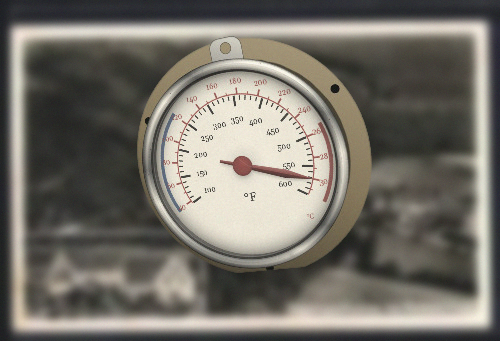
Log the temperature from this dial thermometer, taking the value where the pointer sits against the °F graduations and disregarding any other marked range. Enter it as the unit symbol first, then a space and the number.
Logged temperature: °F 570
